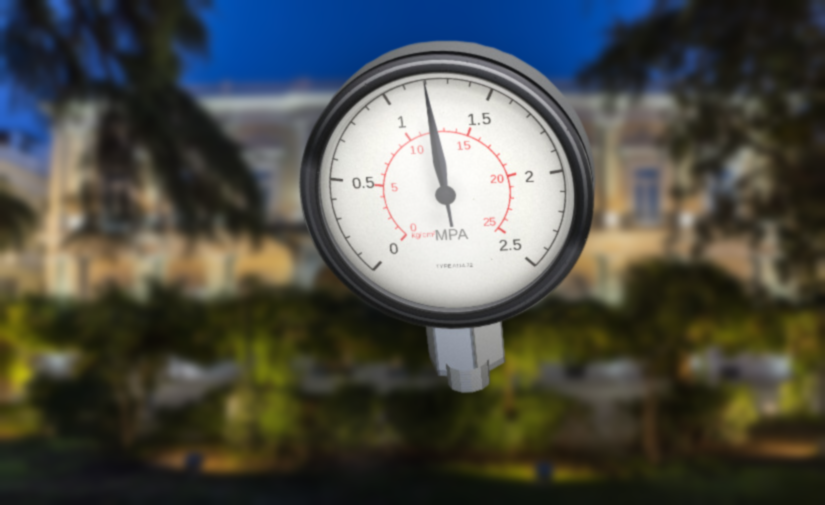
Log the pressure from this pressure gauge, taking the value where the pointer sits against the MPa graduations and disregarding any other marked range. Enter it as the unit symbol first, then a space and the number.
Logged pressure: MPa 1.2
